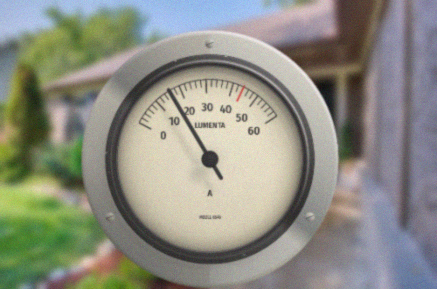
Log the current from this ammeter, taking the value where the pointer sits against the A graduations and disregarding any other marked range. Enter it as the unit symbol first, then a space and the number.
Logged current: A 16
